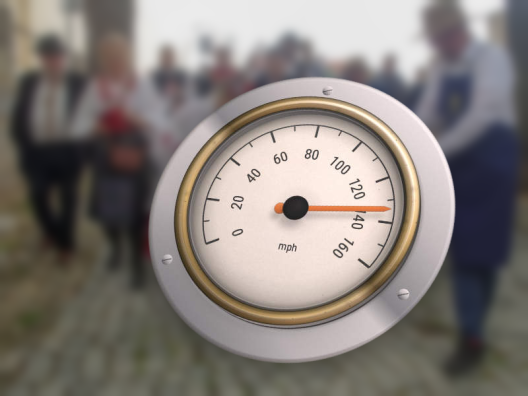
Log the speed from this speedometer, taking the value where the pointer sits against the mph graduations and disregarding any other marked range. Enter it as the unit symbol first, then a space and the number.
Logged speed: mph 135
